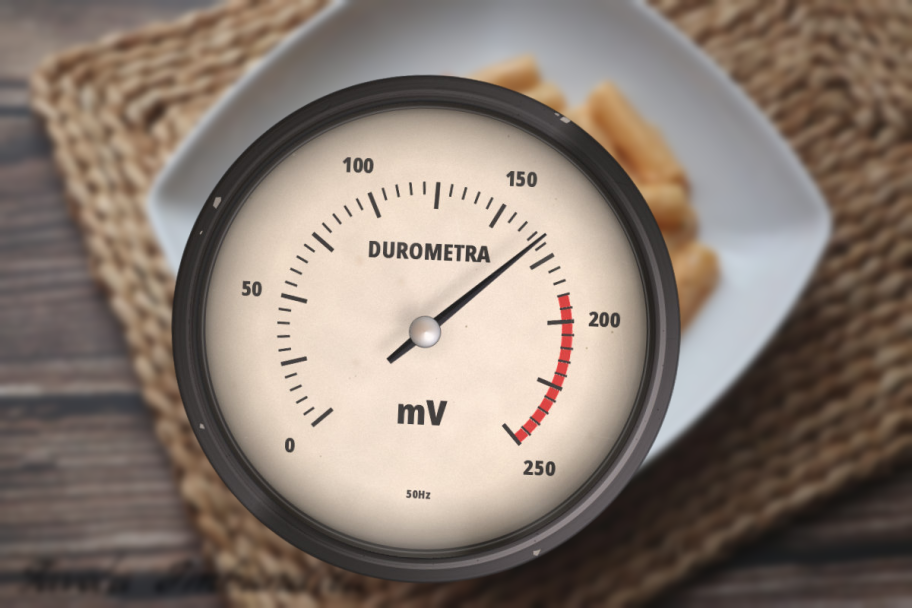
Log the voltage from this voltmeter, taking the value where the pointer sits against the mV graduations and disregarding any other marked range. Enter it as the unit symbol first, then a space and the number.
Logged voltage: mV 167.5
